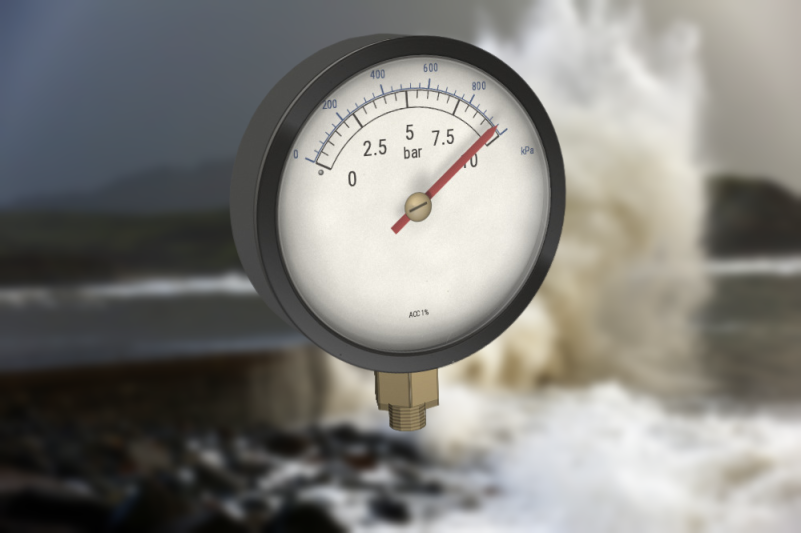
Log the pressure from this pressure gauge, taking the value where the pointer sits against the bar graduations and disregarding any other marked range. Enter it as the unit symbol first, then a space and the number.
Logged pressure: bar 9.5
